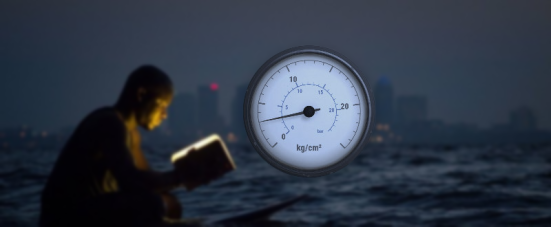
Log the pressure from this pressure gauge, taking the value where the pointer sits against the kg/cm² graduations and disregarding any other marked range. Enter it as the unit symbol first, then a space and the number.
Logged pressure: kg/cm² 3
